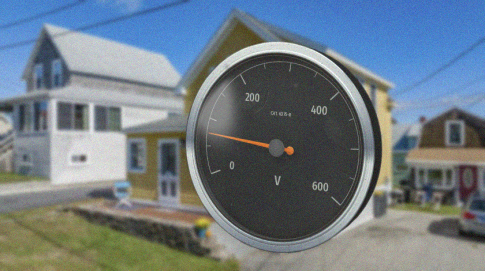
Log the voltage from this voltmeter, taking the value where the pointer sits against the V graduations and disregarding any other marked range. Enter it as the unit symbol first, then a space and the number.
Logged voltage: V 75
